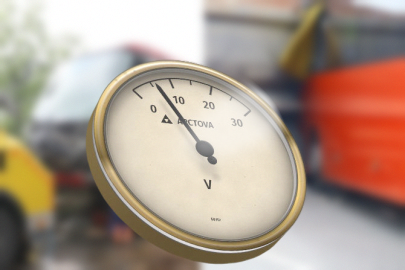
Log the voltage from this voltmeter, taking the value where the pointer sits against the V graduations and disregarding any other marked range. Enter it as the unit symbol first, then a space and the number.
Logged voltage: V 5
